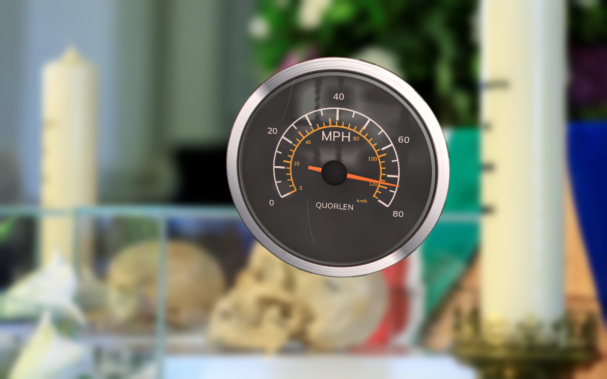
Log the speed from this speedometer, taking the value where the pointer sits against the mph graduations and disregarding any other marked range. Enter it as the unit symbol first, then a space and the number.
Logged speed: mph 72.5
